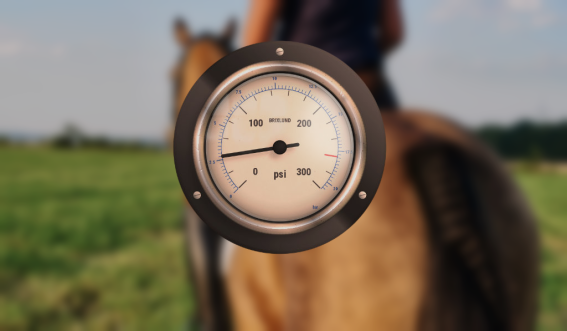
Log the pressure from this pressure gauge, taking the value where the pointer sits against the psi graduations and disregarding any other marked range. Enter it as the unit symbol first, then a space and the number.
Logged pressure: psi 40
